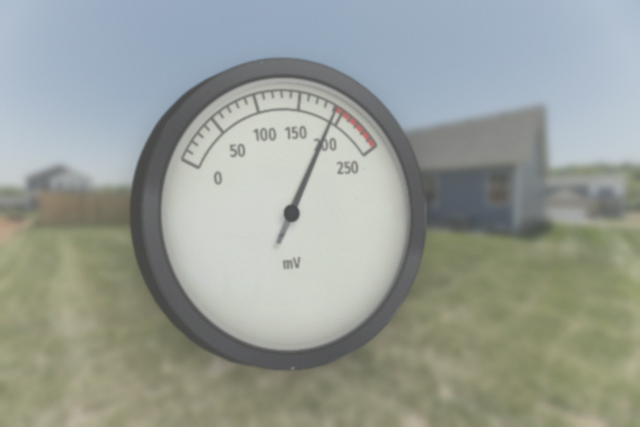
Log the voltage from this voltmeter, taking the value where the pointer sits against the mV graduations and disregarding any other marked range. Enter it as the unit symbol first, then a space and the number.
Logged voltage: mV 190
